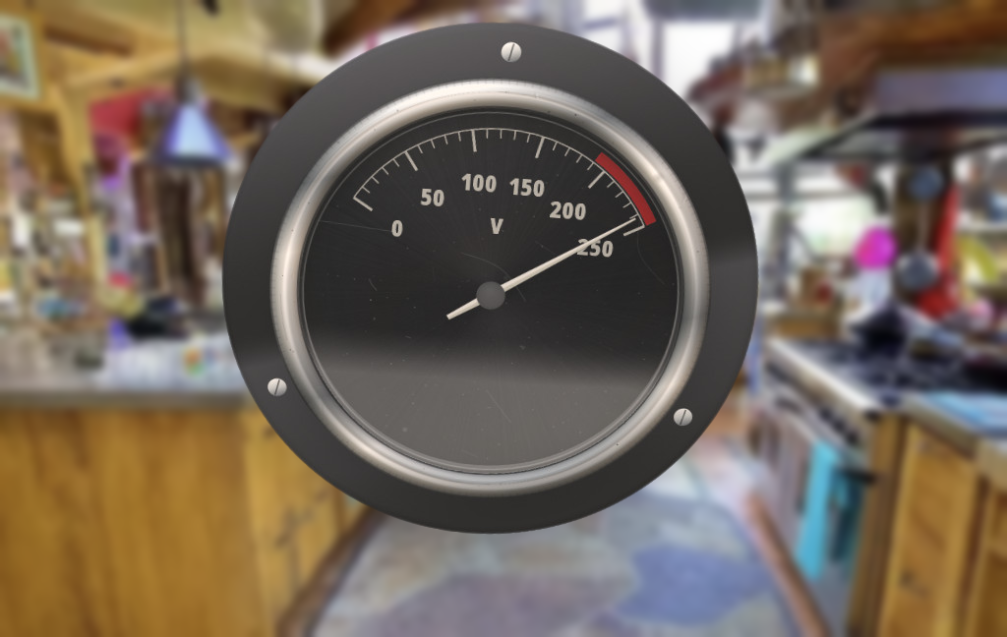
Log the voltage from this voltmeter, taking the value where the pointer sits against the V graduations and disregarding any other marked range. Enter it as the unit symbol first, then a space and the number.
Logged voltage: V 240
